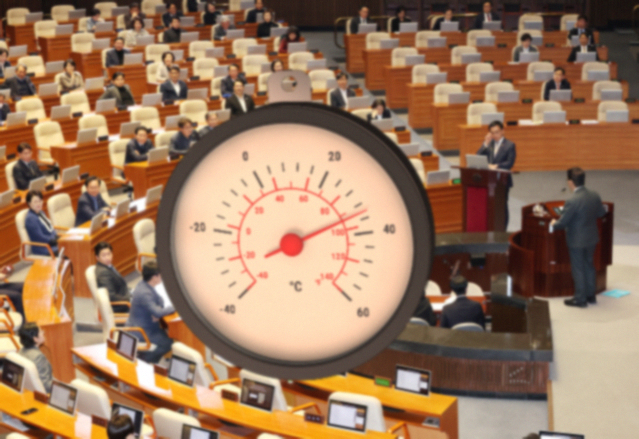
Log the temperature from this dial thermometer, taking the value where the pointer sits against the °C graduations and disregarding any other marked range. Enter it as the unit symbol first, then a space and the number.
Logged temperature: °C 34
